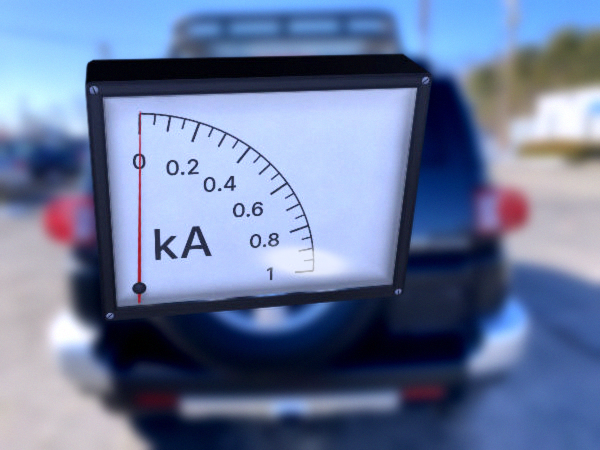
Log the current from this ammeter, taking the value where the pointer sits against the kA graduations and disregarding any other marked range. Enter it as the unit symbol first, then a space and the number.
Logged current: kA 0
